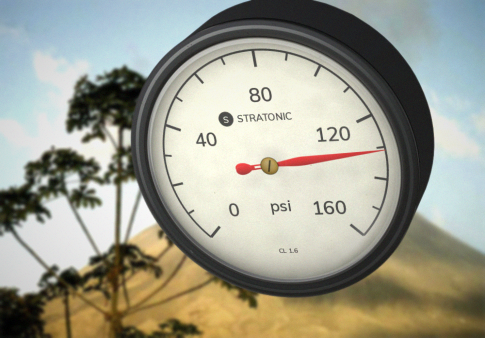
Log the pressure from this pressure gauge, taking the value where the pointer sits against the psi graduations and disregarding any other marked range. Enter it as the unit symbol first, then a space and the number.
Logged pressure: psi 130
